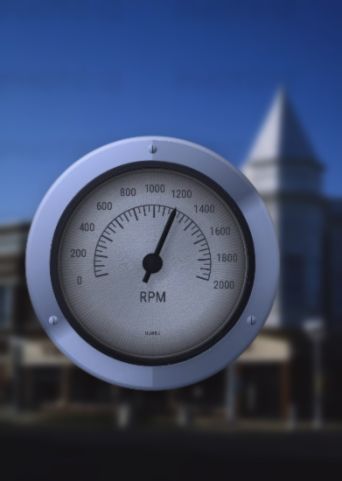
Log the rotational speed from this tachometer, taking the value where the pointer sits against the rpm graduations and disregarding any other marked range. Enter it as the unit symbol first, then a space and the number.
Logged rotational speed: rpm 1200
